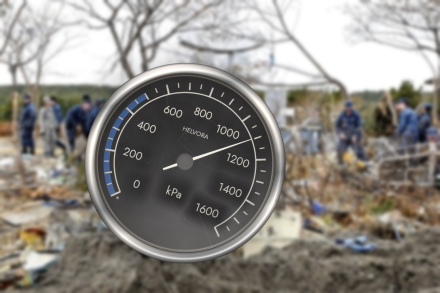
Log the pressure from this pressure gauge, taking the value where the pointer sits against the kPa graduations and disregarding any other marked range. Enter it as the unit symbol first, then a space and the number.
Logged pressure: kPa 1100
